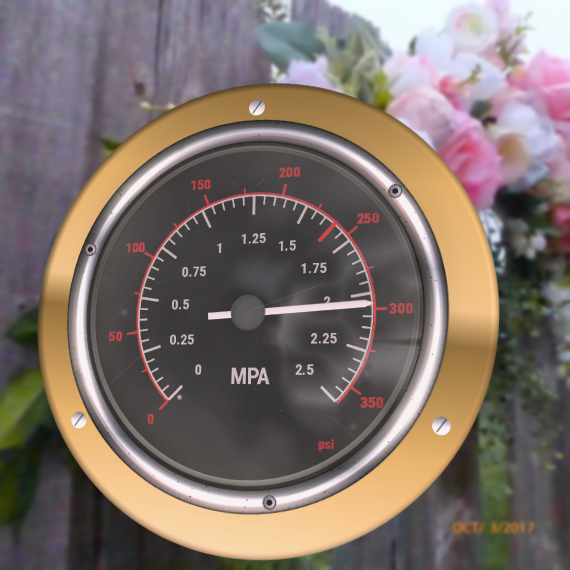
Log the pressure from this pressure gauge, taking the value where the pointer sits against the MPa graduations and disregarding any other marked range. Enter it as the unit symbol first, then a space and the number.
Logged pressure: MPa 2.05
